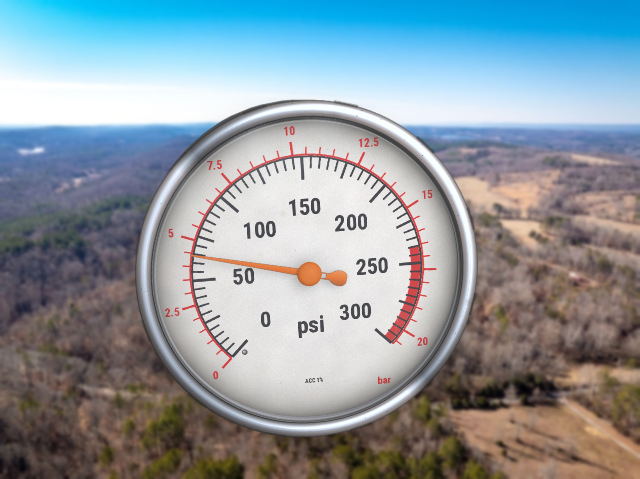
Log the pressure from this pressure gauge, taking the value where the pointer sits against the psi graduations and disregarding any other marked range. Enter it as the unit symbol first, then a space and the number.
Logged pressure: psi 65
